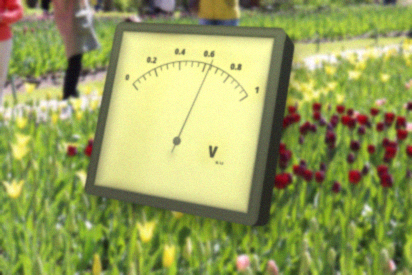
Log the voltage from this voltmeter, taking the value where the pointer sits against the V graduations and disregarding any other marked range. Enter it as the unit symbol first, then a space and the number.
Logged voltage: V 0.65
